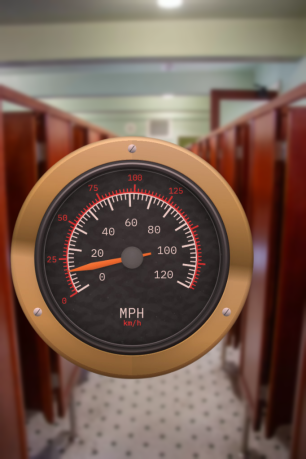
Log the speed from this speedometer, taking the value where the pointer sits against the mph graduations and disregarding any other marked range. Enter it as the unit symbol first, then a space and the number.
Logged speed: mph 10
